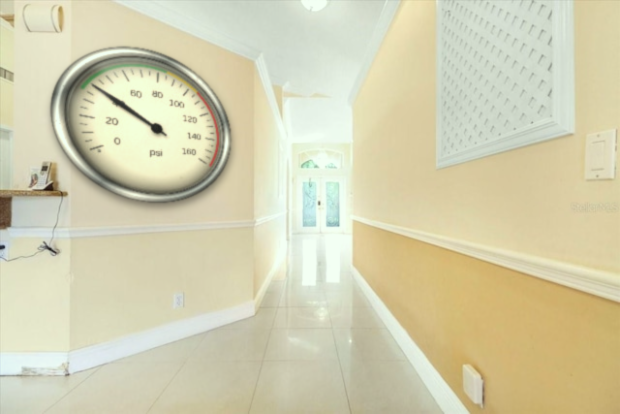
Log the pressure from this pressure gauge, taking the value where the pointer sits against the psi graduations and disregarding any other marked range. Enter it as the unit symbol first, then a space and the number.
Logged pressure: psi 40
